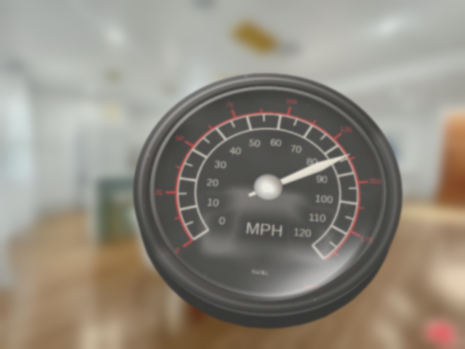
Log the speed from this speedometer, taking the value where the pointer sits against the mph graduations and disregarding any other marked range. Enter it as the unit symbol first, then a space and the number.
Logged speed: mph 85
